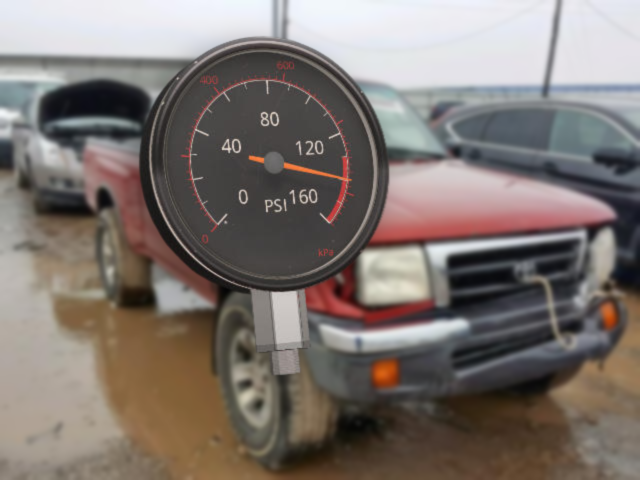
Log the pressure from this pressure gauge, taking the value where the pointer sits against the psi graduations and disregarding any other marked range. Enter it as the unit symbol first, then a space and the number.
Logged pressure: psi 140
